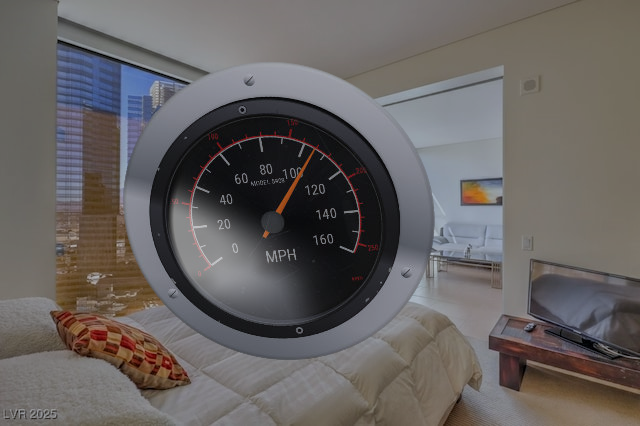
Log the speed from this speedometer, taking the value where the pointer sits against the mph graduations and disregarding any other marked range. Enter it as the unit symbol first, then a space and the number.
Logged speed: mph 105
